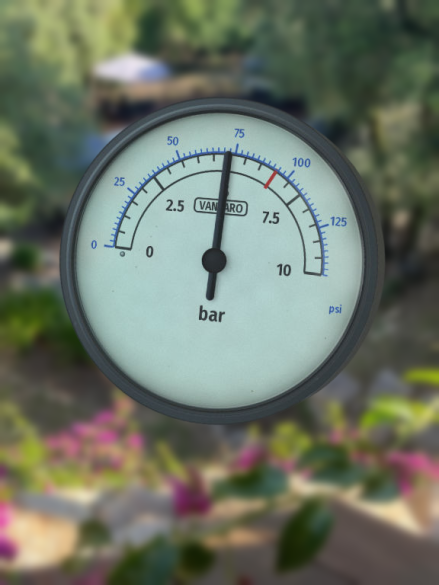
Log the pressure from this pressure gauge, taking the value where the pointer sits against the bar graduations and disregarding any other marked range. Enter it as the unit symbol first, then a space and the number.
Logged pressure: bar 5
